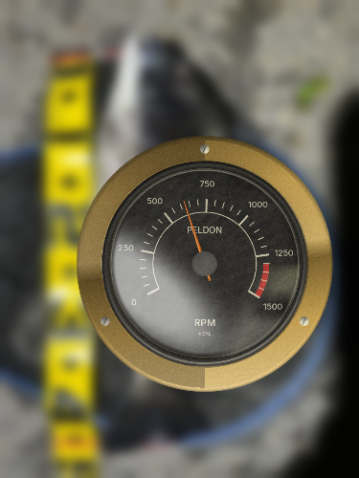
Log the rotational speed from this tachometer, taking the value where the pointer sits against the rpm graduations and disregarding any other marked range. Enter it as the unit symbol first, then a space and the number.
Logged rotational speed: rpm 625
